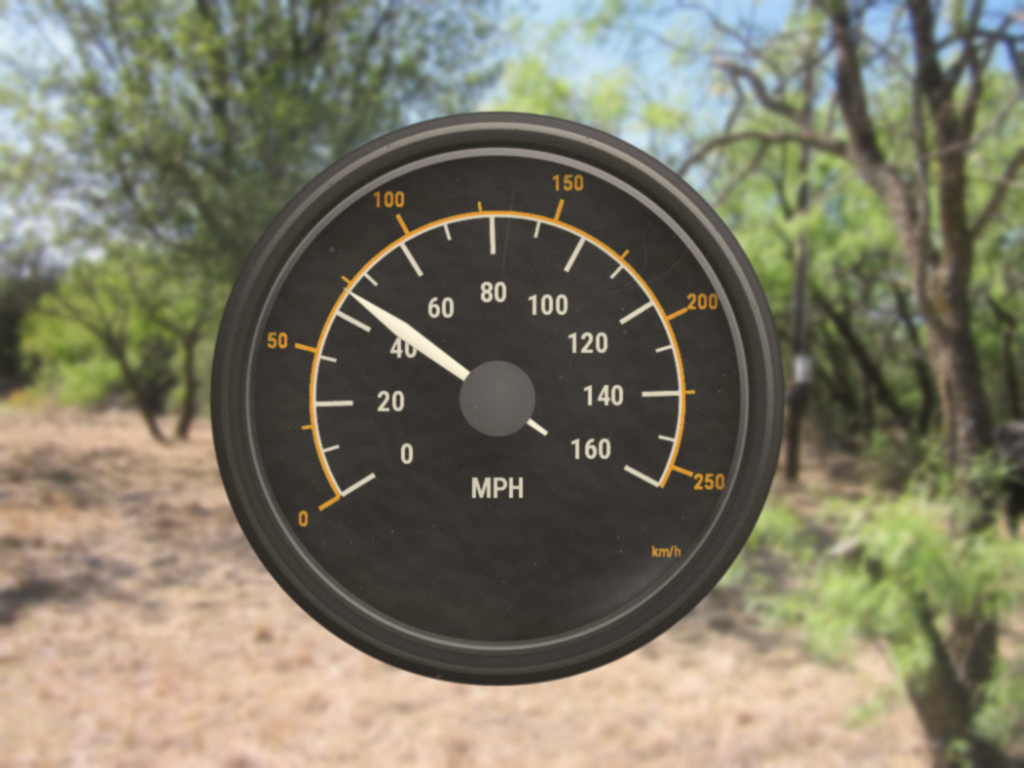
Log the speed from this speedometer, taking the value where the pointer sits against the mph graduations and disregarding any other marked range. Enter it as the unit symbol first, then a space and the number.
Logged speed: mph 45
